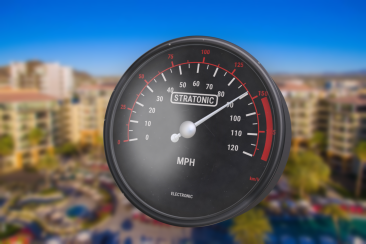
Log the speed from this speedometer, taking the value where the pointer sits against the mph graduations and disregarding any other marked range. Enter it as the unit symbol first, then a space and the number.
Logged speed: mph 90
